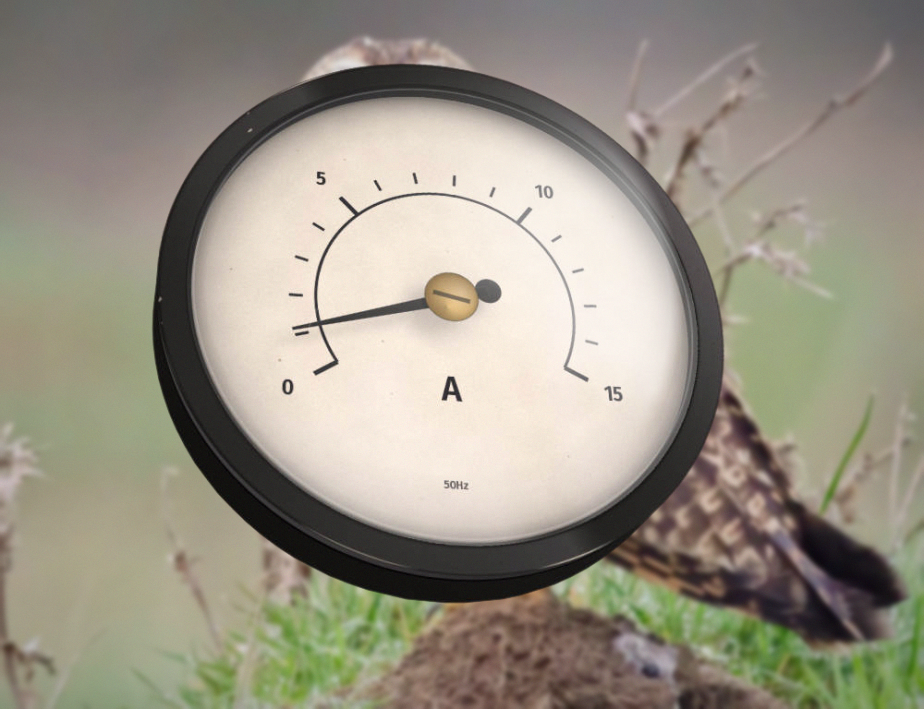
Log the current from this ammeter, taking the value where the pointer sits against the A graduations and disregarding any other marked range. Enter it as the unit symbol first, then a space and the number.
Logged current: A 1
